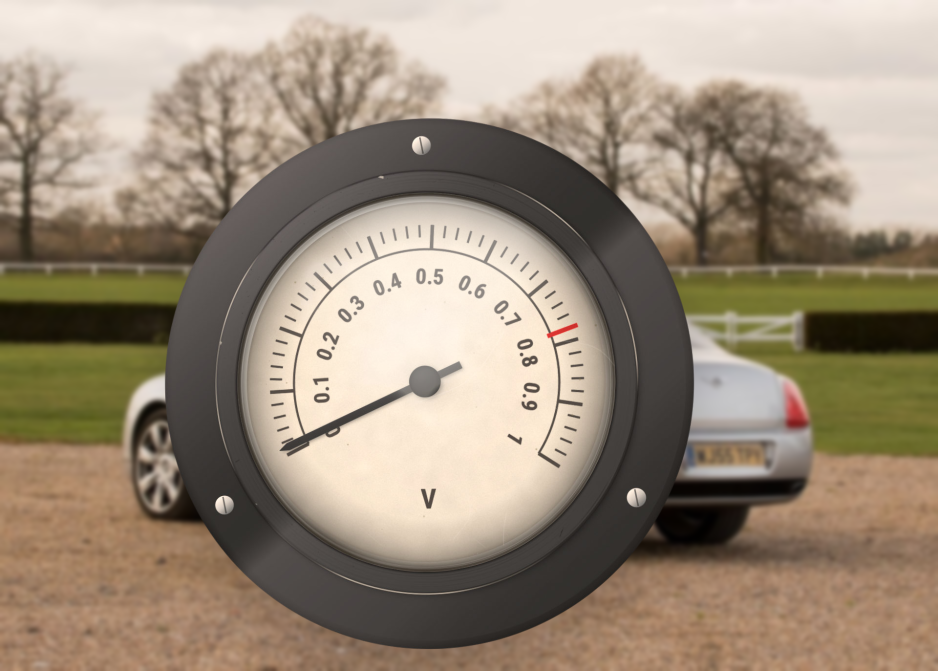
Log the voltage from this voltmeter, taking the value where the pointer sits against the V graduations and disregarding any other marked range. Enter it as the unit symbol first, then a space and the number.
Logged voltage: V 0.01
